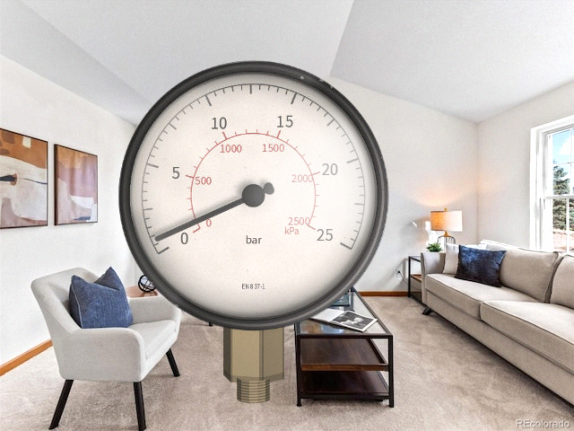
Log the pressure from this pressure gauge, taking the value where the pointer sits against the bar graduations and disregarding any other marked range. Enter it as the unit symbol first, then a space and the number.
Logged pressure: bar 0.75
